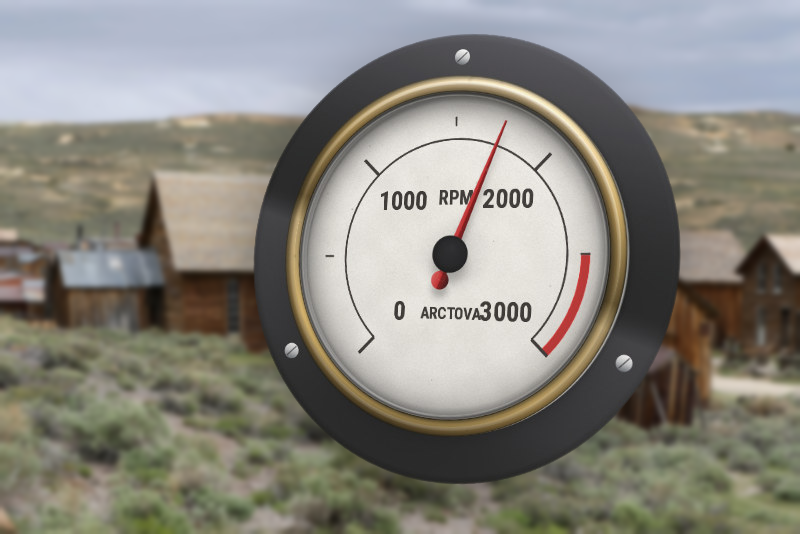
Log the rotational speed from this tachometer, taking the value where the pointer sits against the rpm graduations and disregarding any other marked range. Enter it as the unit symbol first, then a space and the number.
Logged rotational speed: rpm 1750
